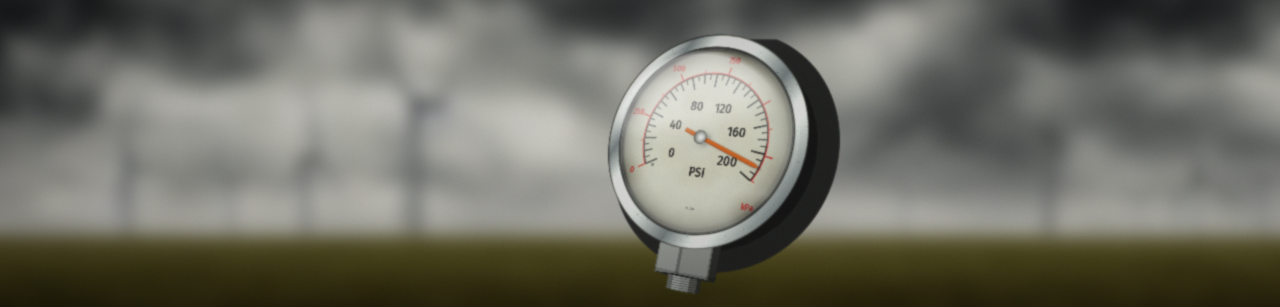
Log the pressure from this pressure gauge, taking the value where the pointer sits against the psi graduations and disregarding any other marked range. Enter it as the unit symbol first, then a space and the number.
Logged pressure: psi 190
